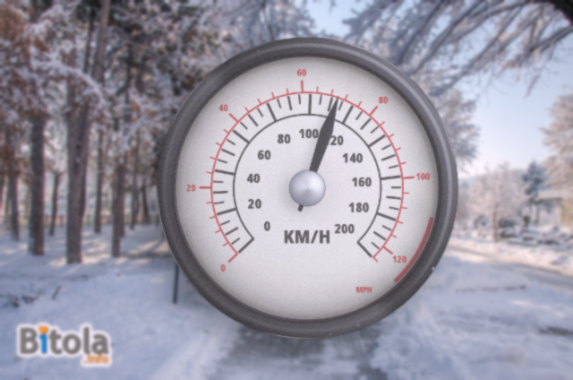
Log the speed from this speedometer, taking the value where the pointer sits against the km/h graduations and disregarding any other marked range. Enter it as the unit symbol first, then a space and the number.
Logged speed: km/h 112.5
